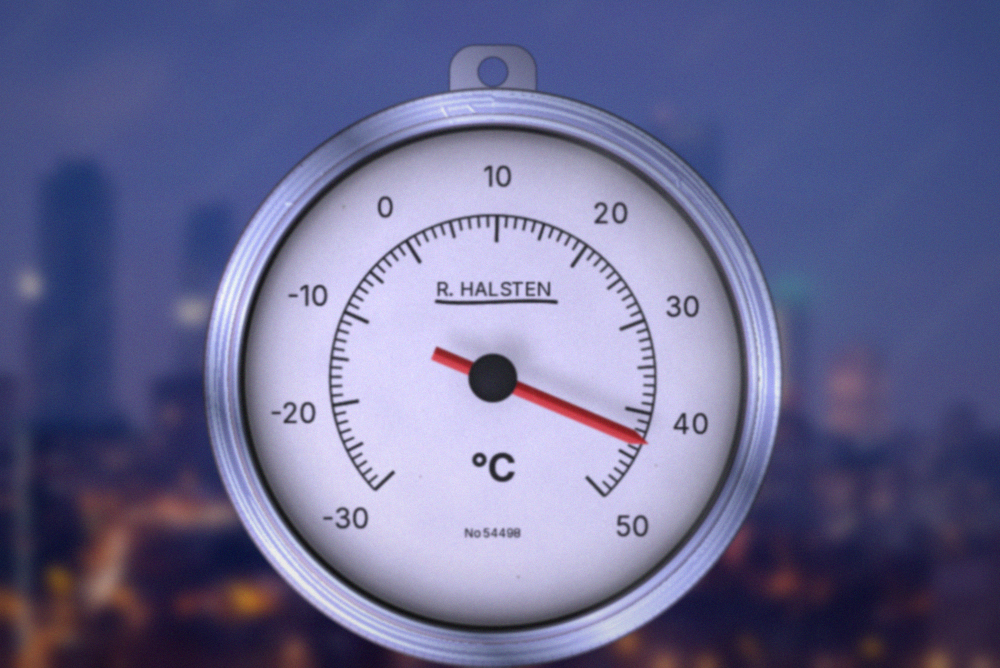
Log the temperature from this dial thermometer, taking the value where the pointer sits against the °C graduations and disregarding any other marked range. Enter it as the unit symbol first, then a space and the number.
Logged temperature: °C 43
